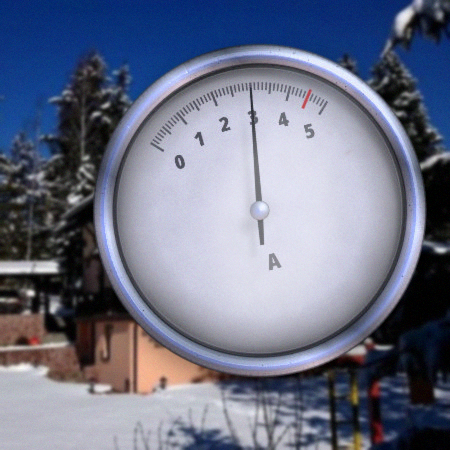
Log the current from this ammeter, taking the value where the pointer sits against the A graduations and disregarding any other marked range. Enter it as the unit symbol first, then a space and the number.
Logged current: A 3
